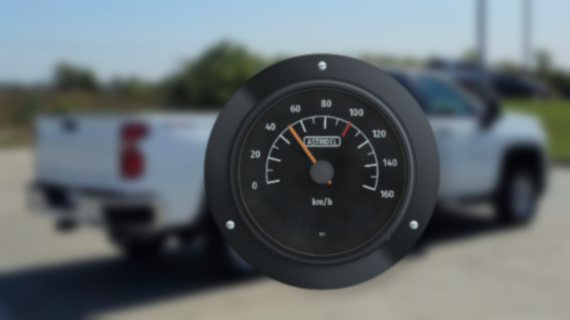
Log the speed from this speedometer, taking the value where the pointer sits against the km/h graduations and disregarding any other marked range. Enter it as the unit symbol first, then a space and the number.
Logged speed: km/h 50
